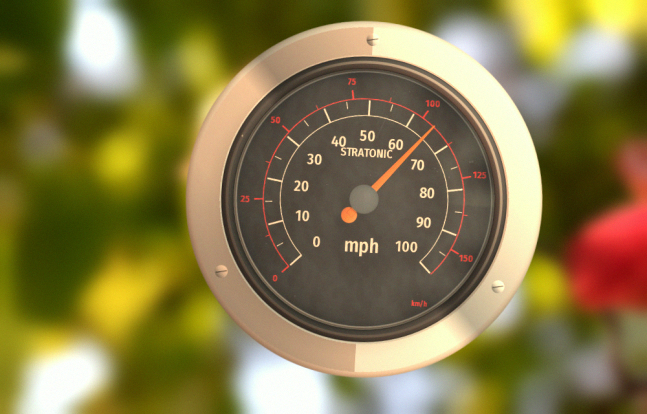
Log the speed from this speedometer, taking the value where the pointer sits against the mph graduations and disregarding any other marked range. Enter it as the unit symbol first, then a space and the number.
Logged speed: mph 65
